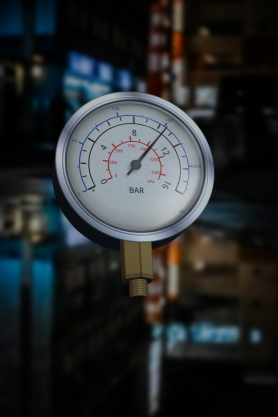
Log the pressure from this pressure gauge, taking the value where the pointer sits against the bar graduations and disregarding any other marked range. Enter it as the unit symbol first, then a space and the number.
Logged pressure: bar 10.5
